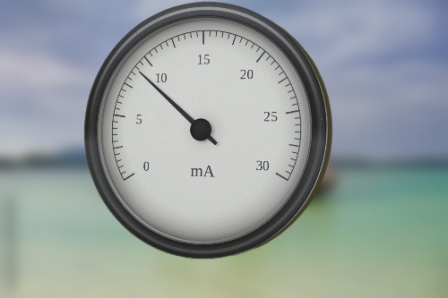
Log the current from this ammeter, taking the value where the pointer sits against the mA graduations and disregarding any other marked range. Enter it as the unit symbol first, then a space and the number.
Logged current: mA 9
